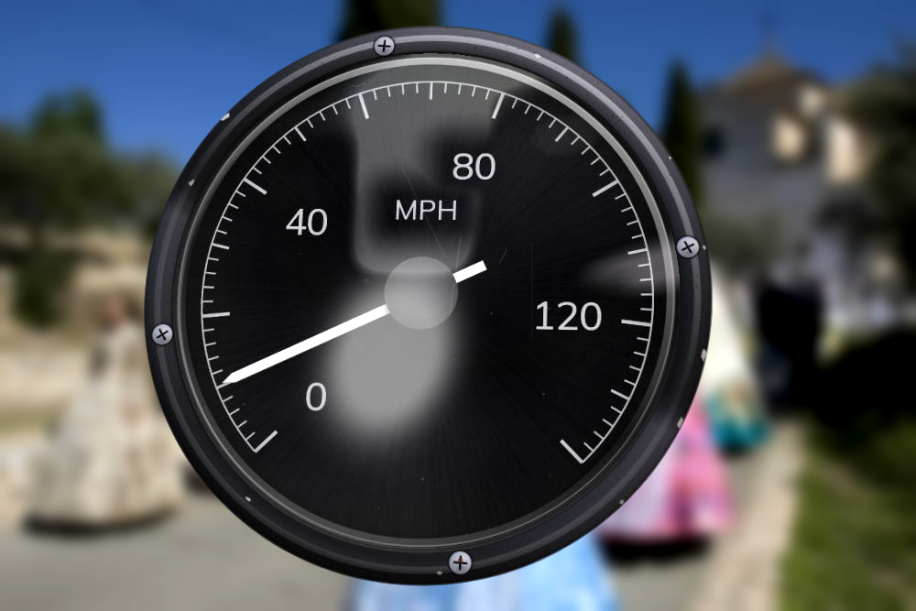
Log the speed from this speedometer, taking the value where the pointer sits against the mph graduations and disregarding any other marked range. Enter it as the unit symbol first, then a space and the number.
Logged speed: mph 10
